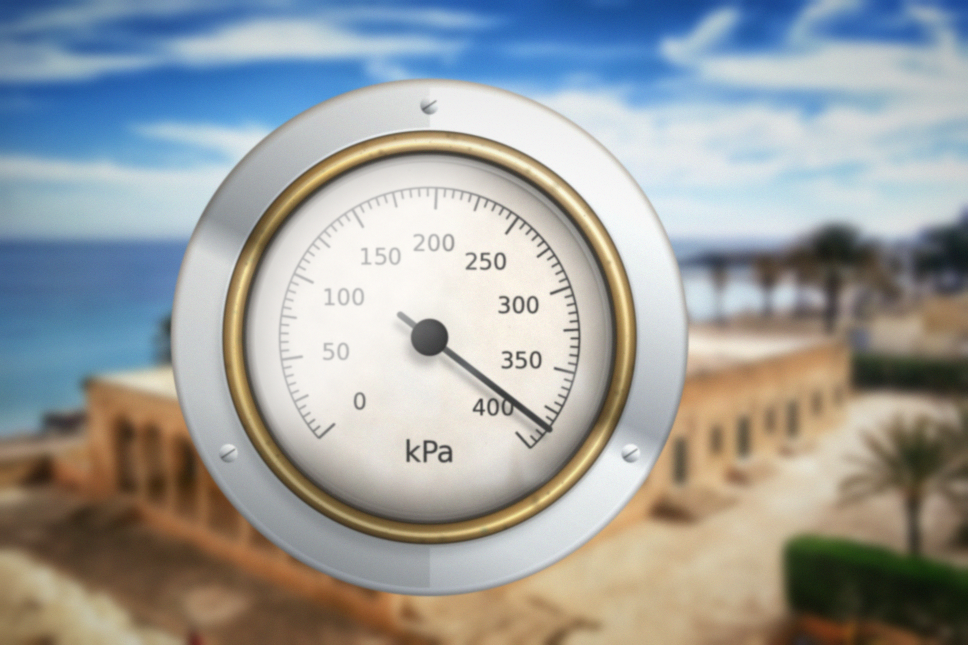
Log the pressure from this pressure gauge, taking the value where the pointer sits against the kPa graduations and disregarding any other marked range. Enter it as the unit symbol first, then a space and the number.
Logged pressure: kPa 385
